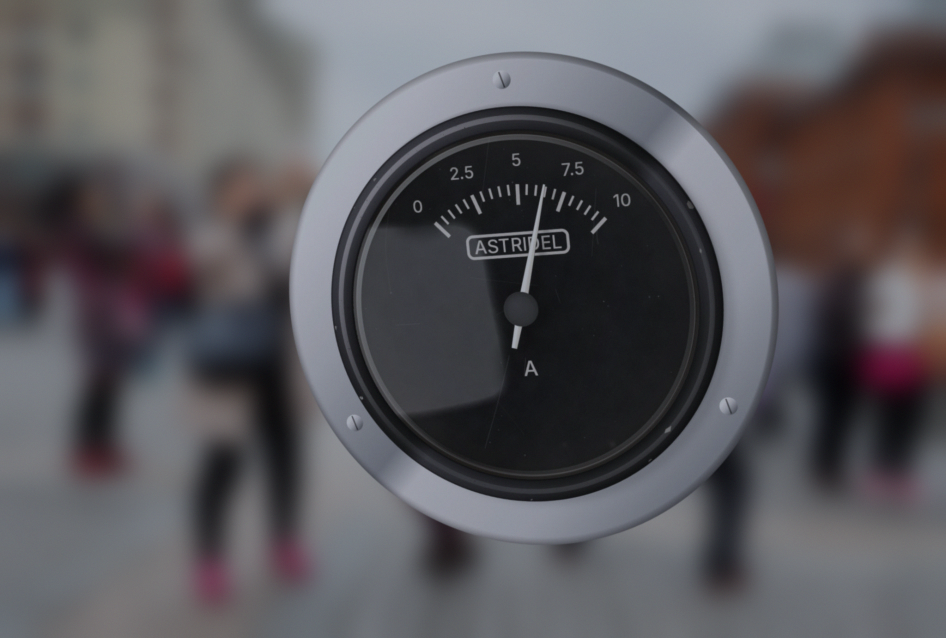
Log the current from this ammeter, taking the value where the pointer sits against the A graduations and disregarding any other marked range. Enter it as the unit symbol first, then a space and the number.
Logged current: A 6.5
